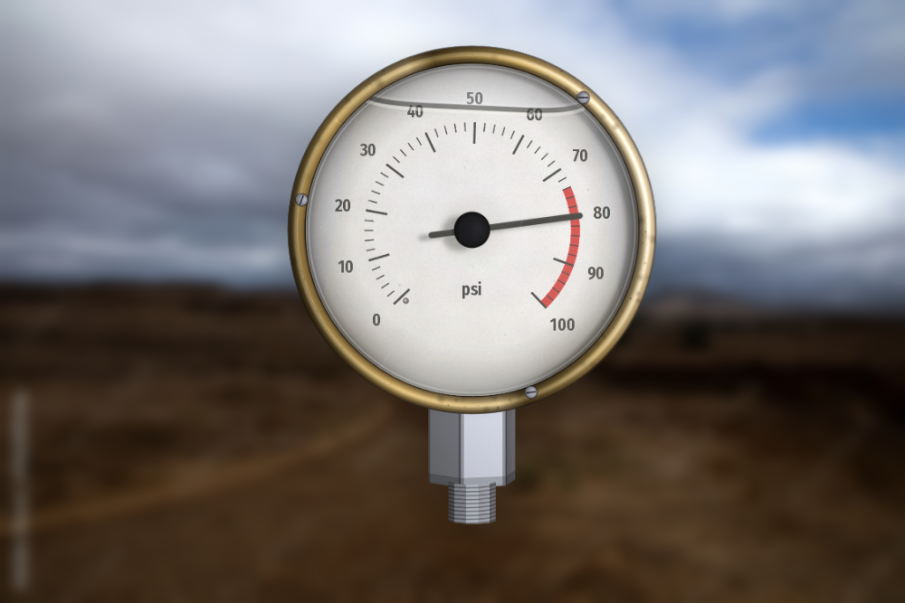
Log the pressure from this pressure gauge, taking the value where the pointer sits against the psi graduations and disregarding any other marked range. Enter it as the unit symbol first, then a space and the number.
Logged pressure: psi 80
